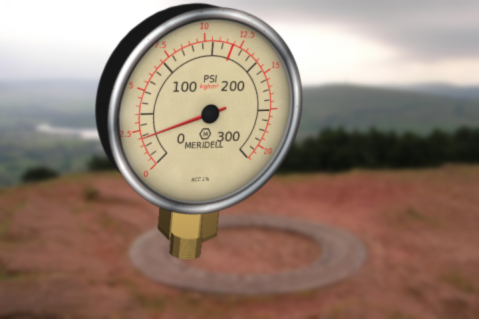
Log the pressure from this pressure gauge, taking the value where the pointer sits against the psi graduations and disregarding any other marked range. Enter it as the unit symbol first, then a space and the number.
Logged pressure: psi 30
